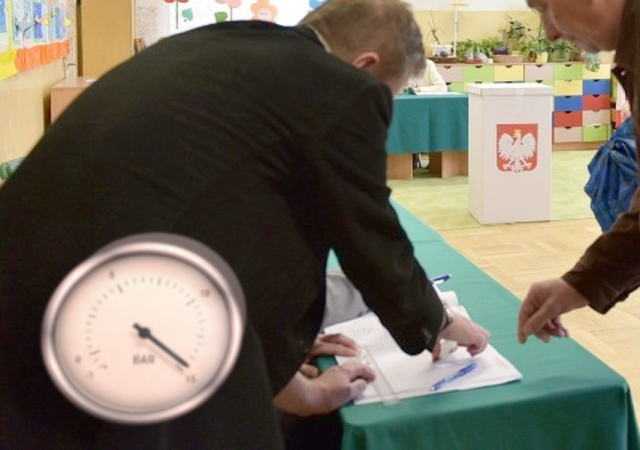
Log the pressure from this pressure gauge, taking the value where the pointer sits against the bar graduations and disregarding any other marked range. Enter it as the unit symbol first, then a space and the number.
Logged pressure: bar 14.5
